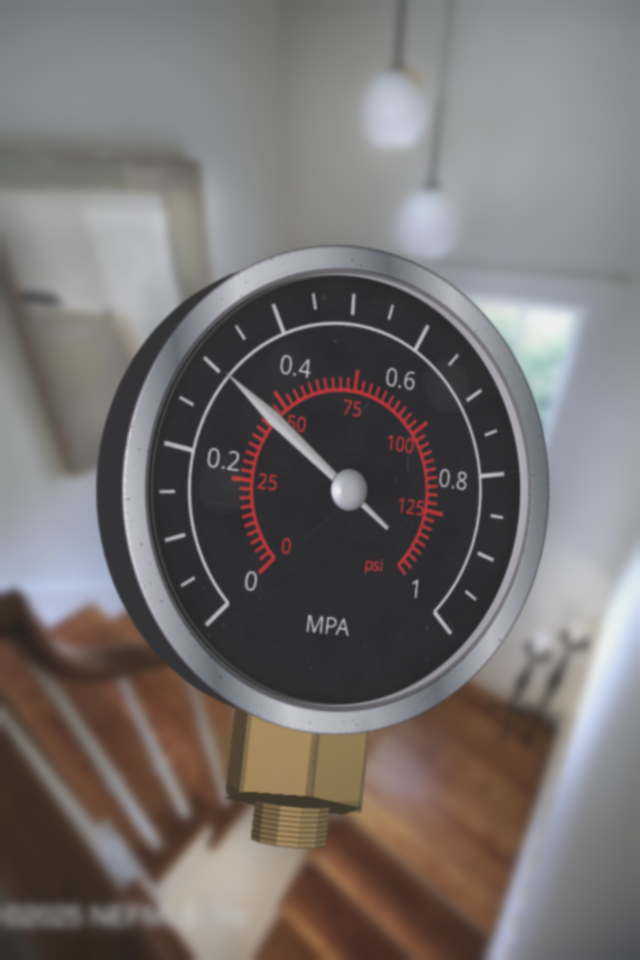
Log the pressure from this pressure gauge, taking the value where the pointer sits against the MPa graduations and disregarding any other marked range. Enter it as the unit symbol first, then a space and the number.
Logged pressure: MPa 0.3
